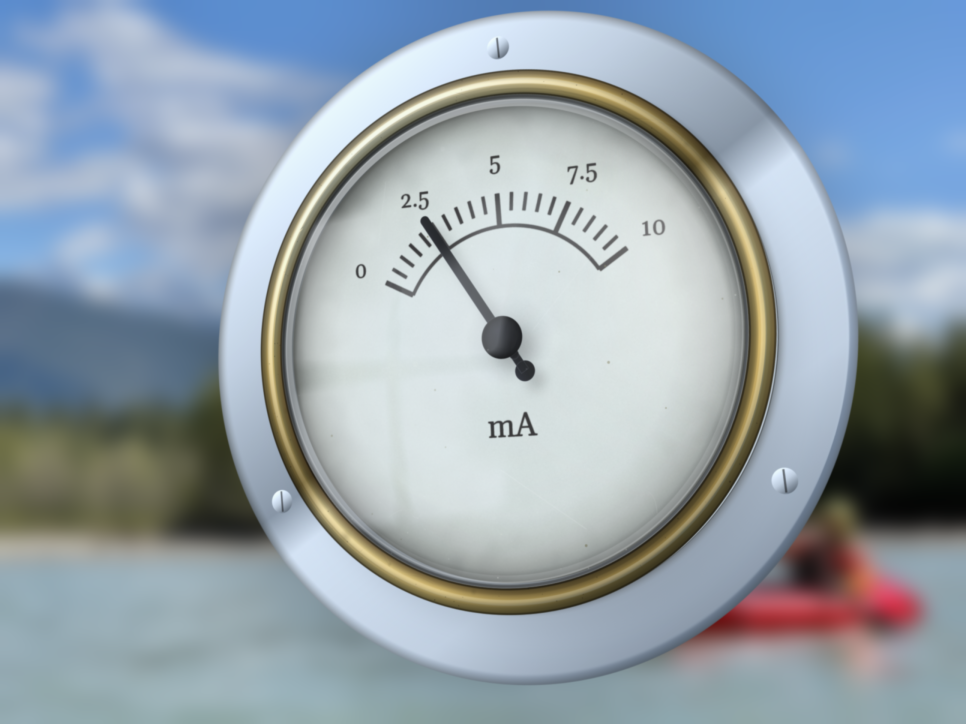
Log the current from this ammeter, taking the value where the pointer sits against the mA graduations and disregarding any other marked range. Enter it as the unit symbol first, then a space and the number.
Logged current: mA 2.5
